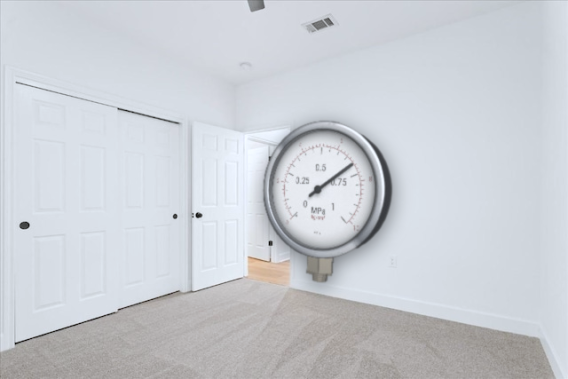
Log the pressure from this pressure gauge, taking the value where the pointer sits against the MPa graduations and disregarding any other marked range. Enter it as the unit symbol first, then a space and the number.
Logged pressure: MPa 0.7
